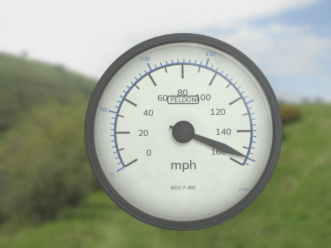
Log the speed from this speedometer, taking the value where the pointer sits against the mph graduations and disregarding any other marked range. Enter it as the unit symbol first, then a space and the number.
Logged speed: mph 155
